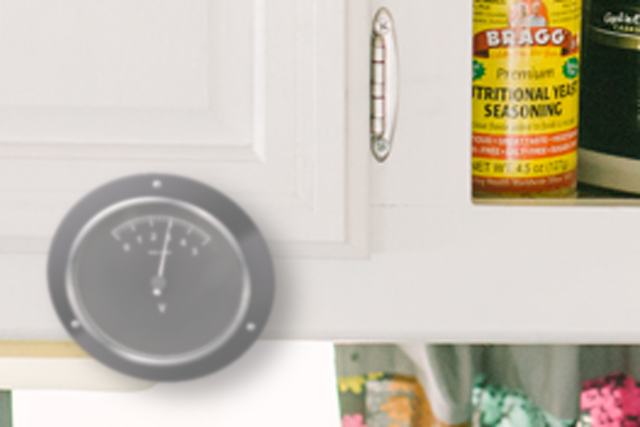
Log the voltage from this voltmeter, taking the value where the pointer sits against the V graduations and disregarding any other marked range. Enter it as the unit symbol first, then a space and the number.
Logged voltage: V 3
